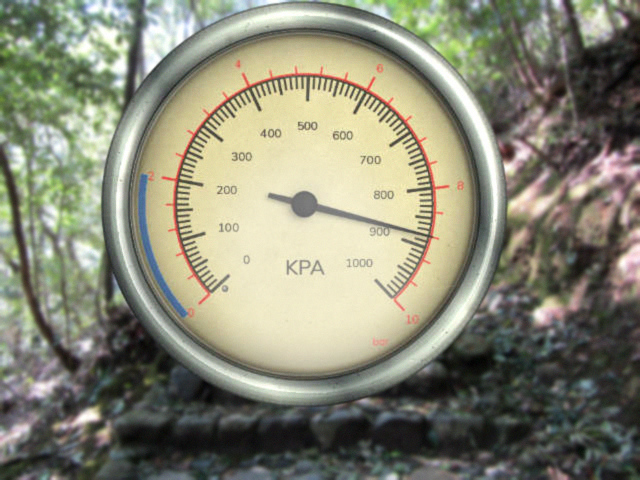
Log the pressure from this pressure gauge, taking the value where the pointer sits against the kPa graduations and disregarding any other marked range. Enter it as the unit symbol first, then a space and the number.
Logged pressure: kPa 880
